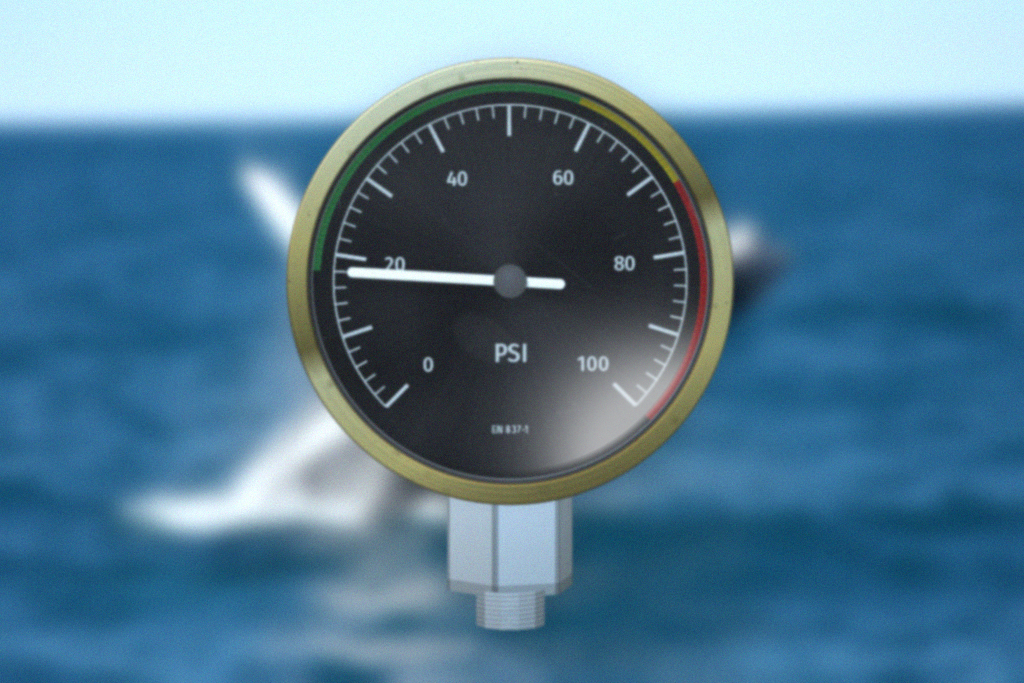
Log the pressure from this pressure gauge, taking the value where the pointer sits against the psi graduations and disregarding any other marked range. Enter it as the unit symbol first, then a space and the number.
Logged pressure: psi 18
